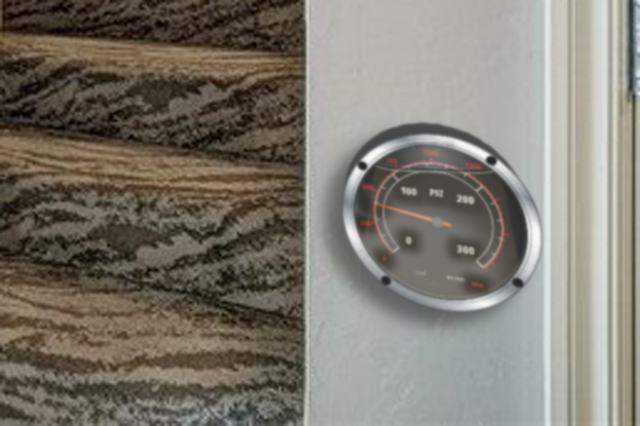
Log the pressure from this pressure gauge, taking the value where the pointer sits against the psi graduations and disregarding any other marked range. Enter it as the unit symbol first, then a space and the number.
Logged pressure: psi 60
